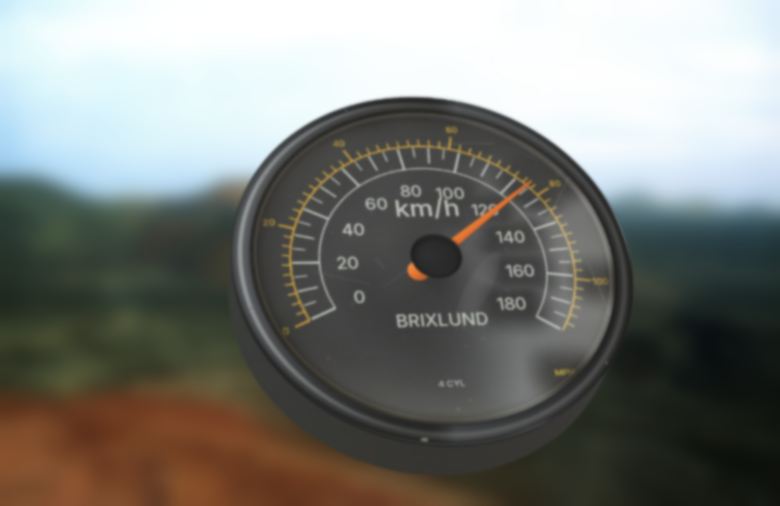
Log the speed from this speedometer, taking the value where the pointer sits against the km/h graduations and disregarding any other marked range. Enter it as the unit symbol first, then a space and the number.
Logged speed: km/h 125
